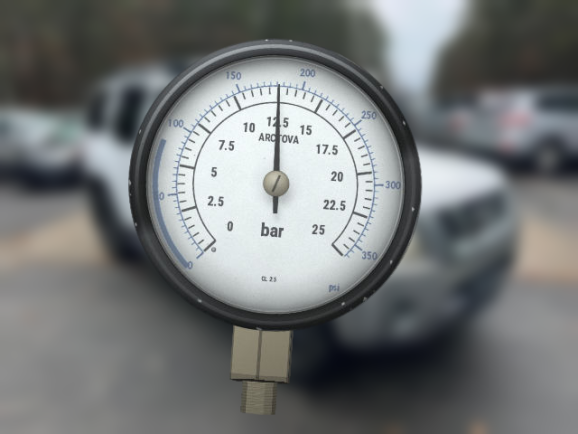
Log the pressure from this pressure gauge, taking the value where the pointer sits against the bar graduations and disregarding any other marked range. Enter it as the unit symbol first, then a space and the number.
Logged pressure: bar 12.5
